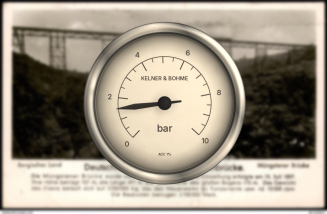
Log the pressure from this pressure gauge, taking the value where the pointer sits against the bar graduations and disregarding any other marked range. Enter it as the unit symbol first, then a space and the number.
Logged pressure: bar 1.5
